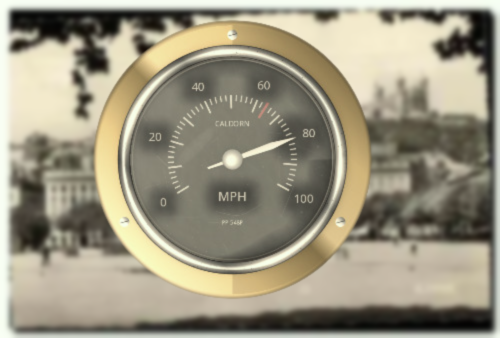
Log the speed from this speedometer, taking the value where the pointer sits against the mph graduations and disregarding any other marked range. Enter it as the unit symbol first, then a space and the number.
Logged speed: mph 80
